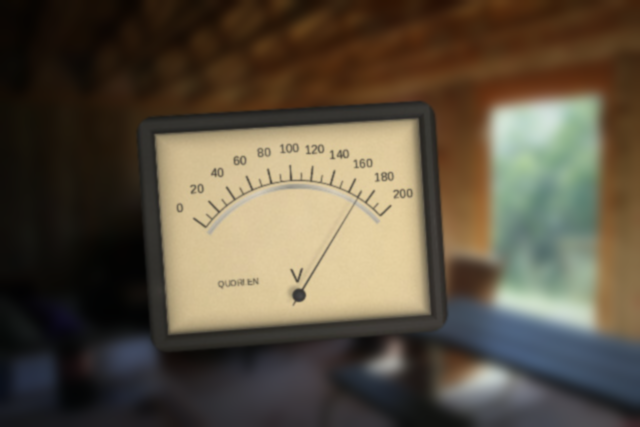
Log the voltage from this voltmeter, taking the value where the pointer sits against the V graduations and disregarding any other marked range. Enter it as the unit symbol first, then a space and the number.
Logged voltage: V 170
